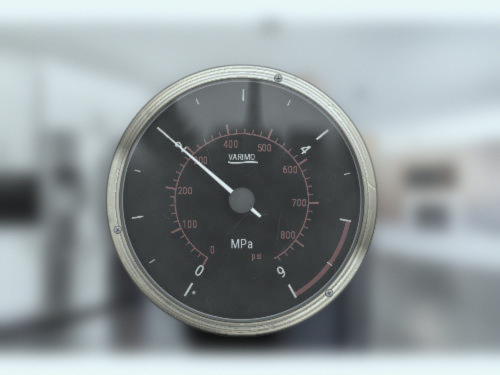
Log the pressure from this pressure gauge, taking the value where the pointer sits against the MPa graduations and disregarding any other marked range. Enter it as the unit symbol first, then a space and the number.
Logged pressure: MPa 2
